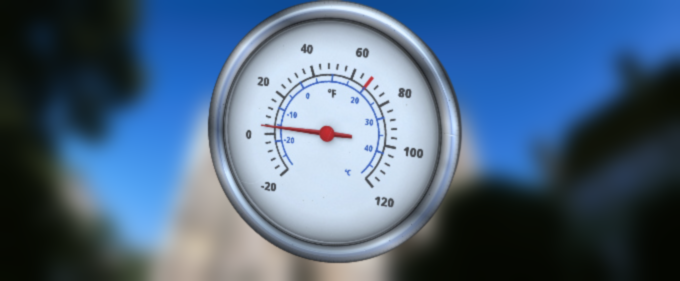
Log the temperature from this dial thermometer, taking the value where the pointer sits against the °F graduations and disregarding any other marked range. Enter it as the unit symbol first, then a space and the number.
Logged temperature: °F 4
